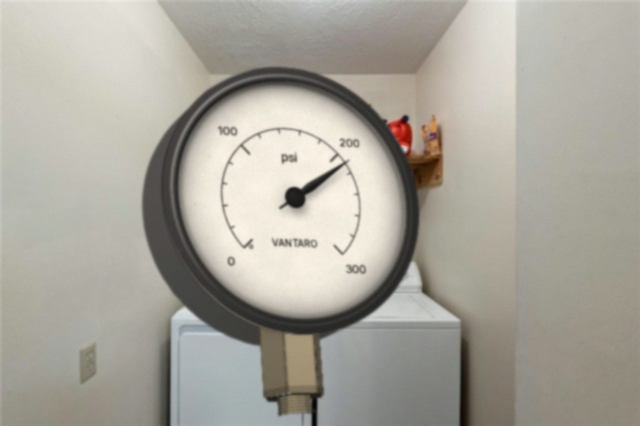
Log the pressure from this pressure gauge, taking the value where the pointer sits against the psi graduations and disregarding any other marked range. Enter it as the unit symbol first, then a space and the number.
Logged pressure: psi 210
